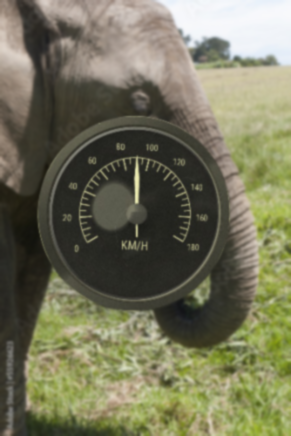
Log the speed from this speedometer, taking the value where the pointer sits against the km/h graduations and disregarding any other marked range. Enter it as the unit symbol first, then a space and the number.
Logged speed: km/h 90
